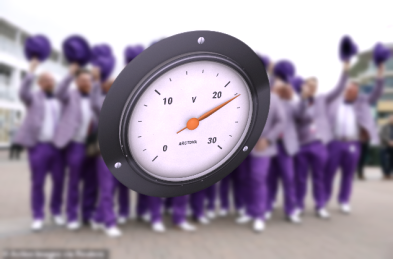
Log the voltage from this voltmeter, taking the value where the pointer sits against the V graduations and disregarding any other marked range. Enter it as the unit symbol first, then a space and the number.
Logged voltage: V 22
